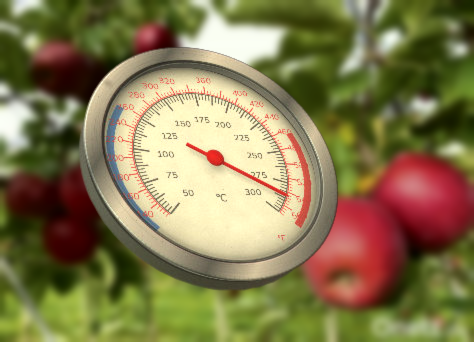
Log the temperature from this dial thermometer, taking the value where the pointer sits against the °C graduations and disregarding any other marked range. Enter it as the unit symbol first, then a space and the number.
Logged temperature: °C 287.5
